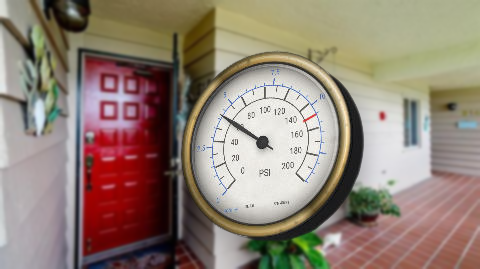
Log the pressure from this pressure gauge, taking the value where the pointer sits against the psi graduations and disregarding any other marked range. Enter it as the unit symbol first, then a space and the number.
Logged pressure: psi 60
